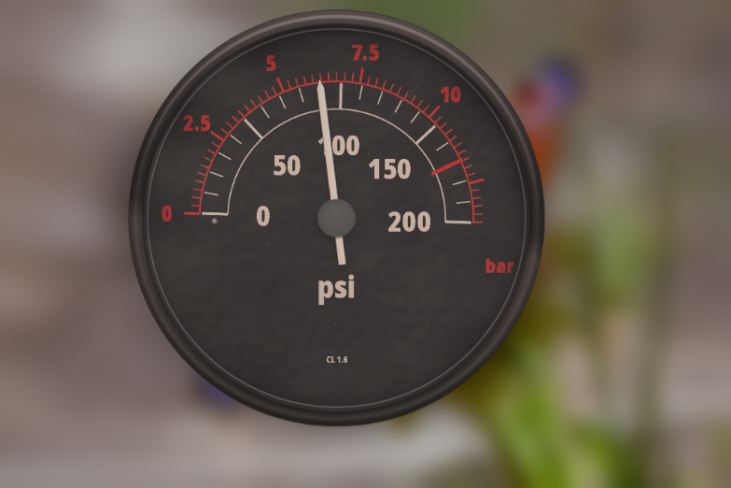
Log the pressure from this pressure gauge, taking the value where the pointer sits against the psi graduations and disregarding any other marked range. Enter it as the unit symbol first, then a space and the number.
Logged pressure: psi 90
